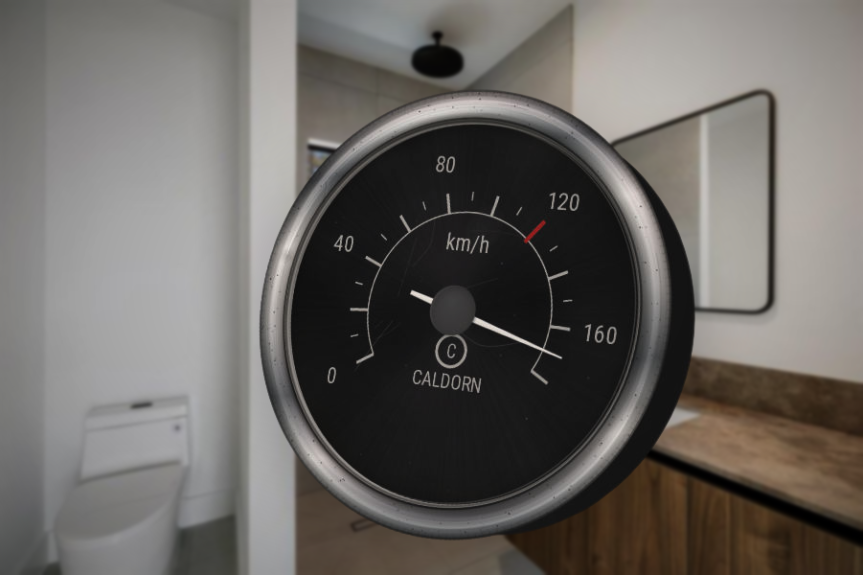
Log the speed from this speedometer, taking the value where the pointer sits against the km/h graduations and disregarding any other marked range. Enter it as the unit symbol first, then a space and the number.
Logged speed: km/h 170
